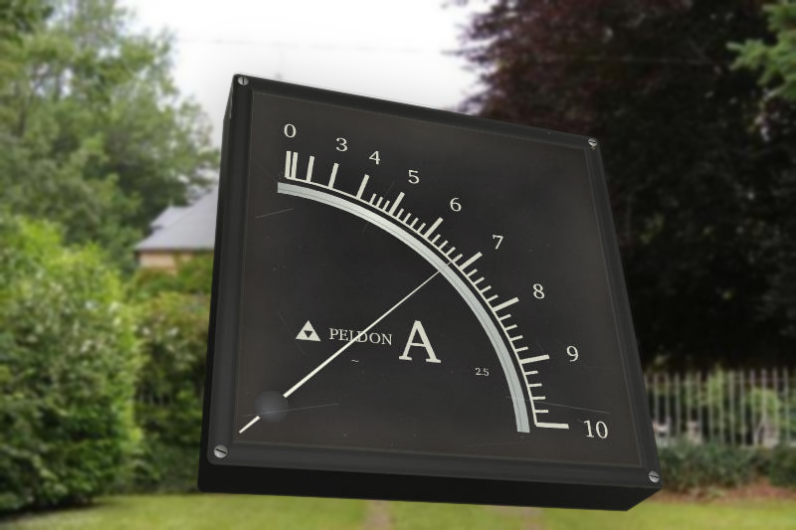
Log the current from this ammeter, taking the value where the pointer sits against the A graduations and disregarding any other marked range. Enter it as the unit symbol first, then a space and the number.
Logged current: A 6.8
